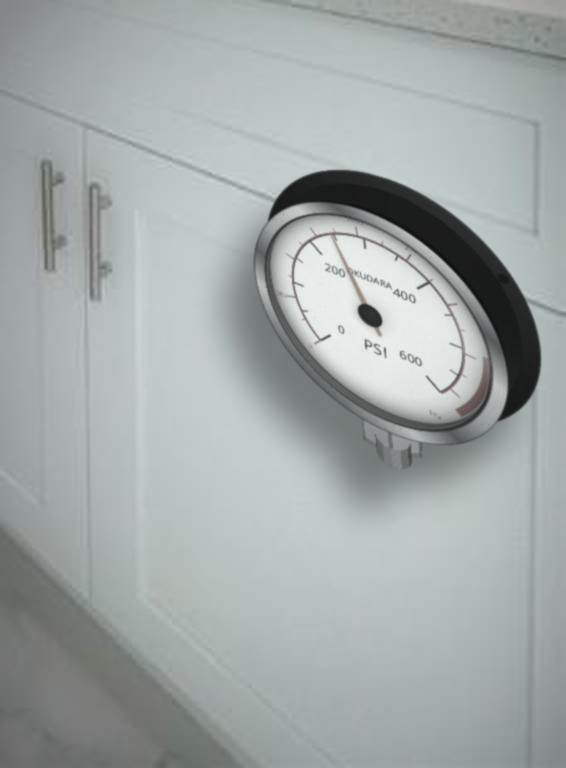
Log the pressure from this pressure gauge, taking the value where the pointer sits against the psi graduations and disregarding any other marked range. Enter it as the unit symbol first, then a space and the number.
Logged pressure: psi 250
